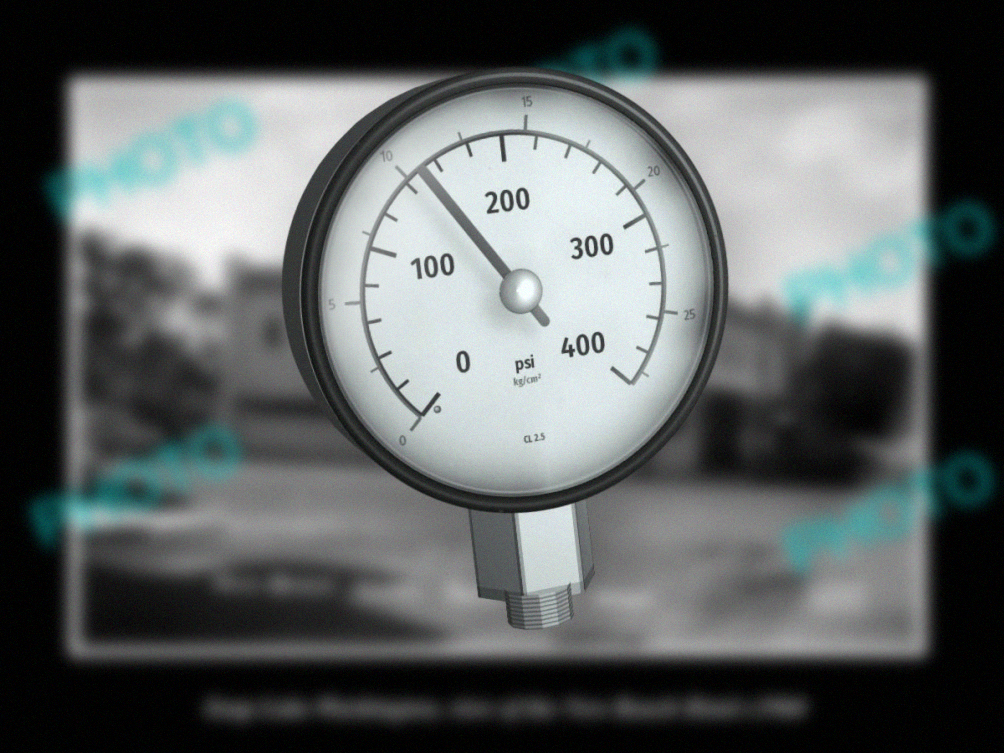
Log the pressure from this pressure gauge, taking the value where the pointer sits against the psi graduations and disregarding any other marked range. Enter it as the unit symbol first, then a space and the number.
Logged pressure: psi 150
